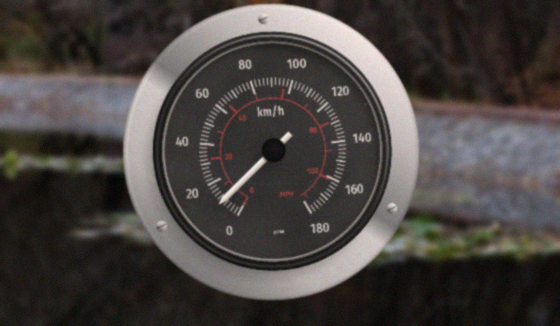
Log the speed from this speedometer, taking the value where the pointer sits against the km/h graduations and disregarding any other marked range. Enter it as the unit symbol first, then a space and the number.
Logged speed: km/h 10
